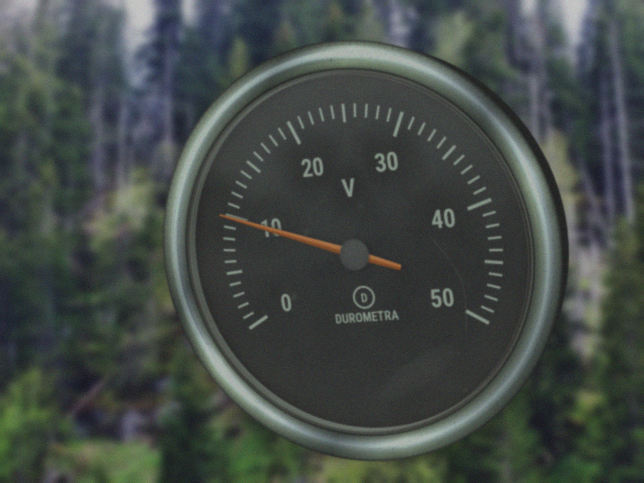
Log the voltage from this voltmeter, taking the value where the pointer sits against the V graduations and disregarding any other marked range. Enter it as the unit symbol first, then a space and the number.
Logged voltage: V 10
